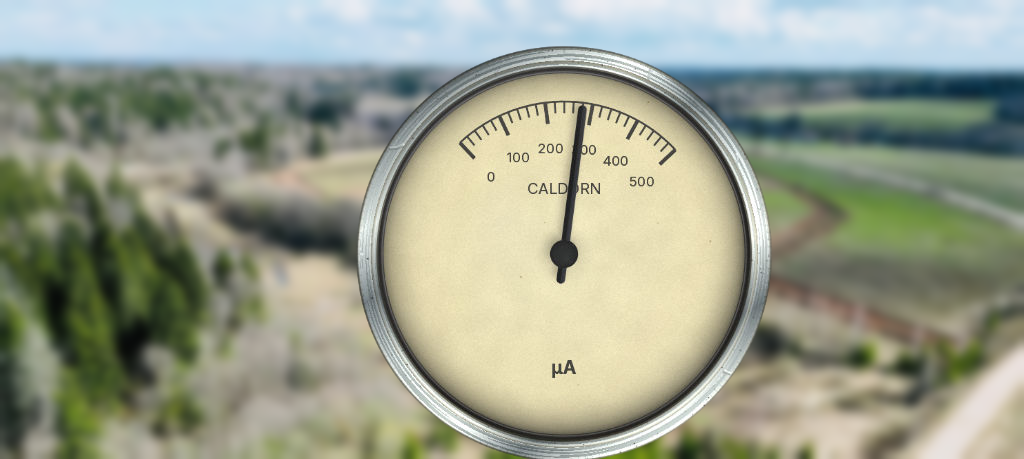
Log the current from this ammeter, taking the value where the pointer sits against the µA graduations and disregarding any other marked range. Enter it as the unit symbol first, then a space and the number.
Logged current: µA 280
